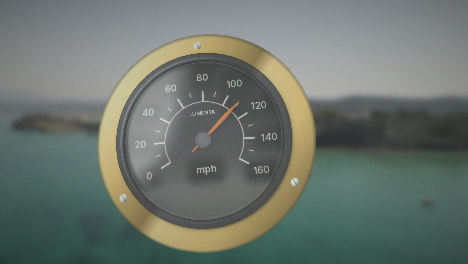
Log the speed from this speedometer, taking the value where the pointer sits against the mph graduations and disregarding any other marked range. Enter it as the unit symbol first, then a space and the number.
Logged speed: mph 110
